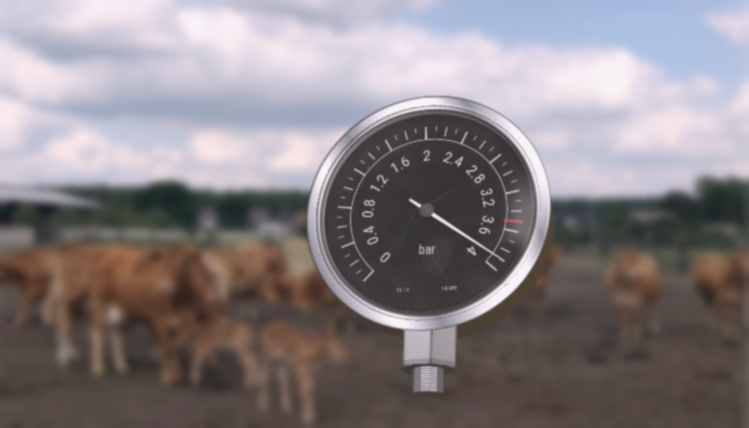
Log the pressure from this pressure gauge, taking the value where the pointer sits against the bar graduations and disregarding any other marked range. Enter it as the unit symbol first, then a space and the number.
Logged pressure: bar 3.9
